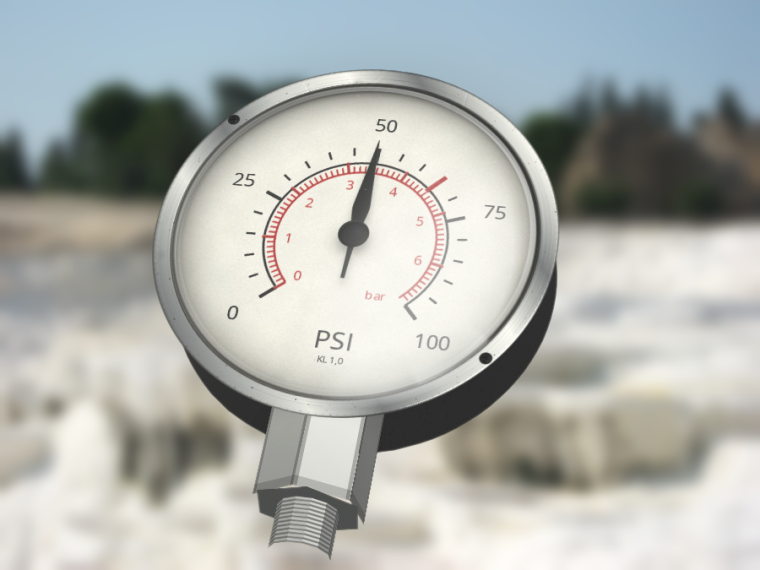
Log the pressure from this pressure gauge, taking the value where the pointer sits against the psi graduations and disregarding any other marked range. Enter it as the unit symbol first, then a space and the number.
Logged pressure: psi 50
